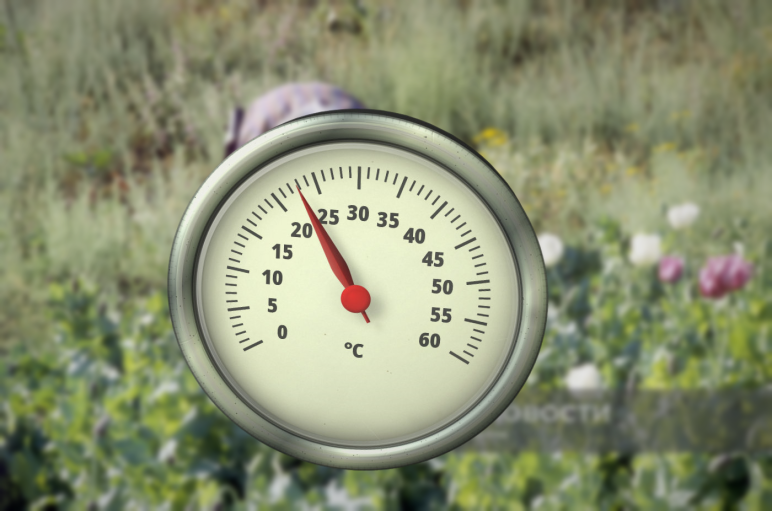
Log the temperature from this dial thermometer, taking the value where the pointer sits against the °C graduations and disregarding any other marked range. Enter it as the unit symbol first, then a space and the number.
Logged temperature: °C 23
